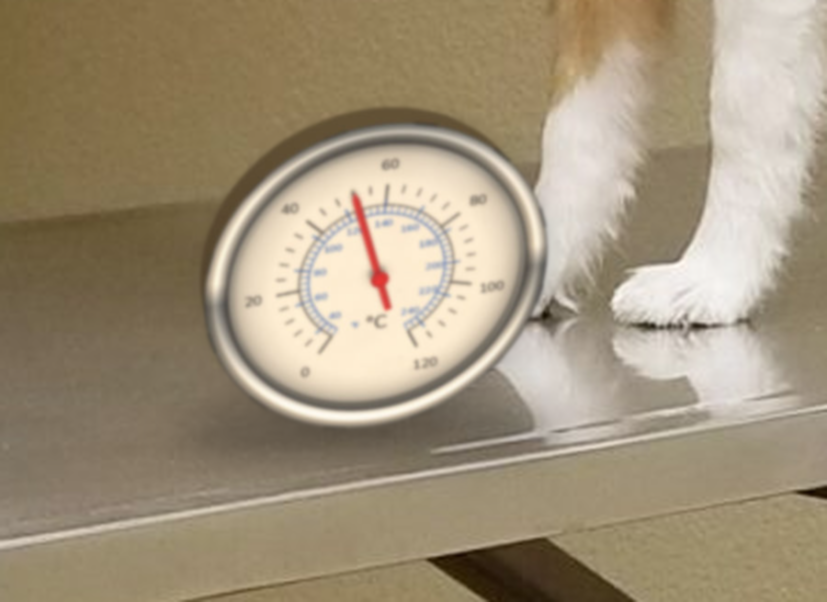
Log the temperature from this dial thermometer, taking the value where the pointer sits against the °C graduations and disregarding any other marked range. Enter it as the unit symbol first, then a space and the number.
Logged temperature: °C 52
